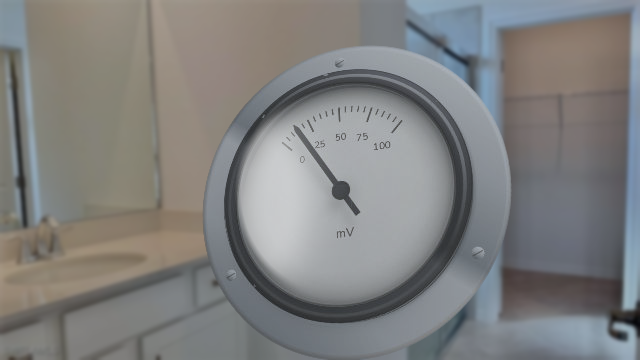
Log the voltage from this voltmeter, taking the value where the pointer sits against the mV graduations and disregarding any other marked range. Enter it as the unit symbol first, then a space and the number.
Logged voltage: mV 15
